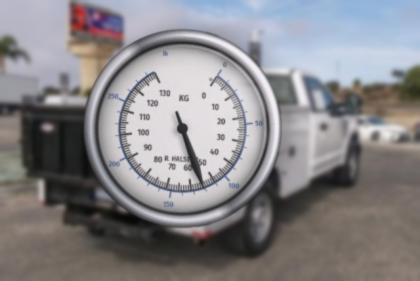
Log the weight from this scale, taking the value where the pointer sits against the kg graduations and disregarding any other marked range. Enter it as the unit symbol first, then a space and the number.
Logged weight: kg 55
